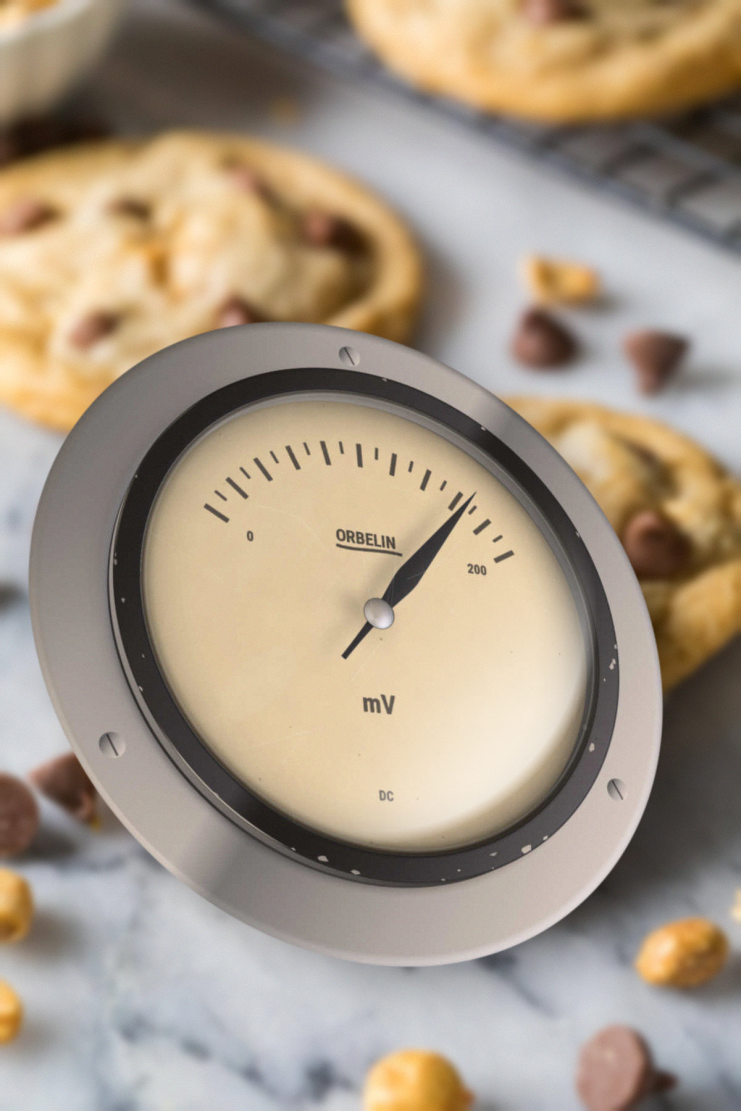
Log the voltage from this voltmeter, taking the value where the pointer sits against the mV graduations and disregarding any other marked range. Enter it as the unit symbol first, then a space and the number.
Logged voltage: mV 165
